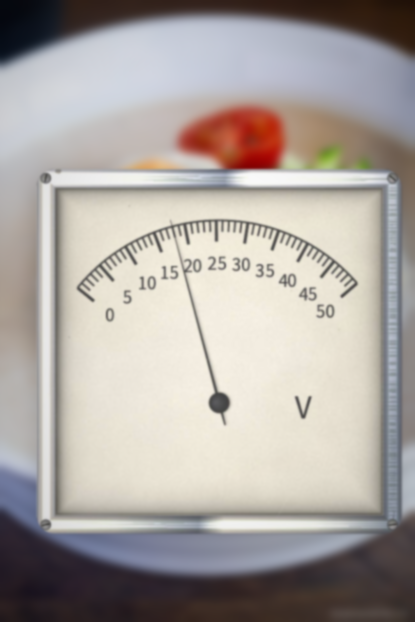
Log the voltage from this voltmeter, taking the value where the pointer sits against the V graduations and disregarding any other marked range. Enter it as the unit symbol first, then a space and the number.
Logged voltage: V 18
